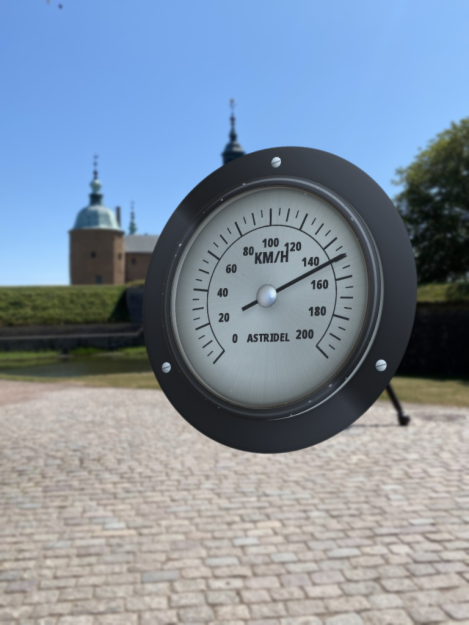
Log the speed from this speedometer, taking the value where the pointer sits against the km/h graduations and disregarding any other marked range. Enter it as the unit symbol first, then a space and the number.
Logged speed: km/h 150
